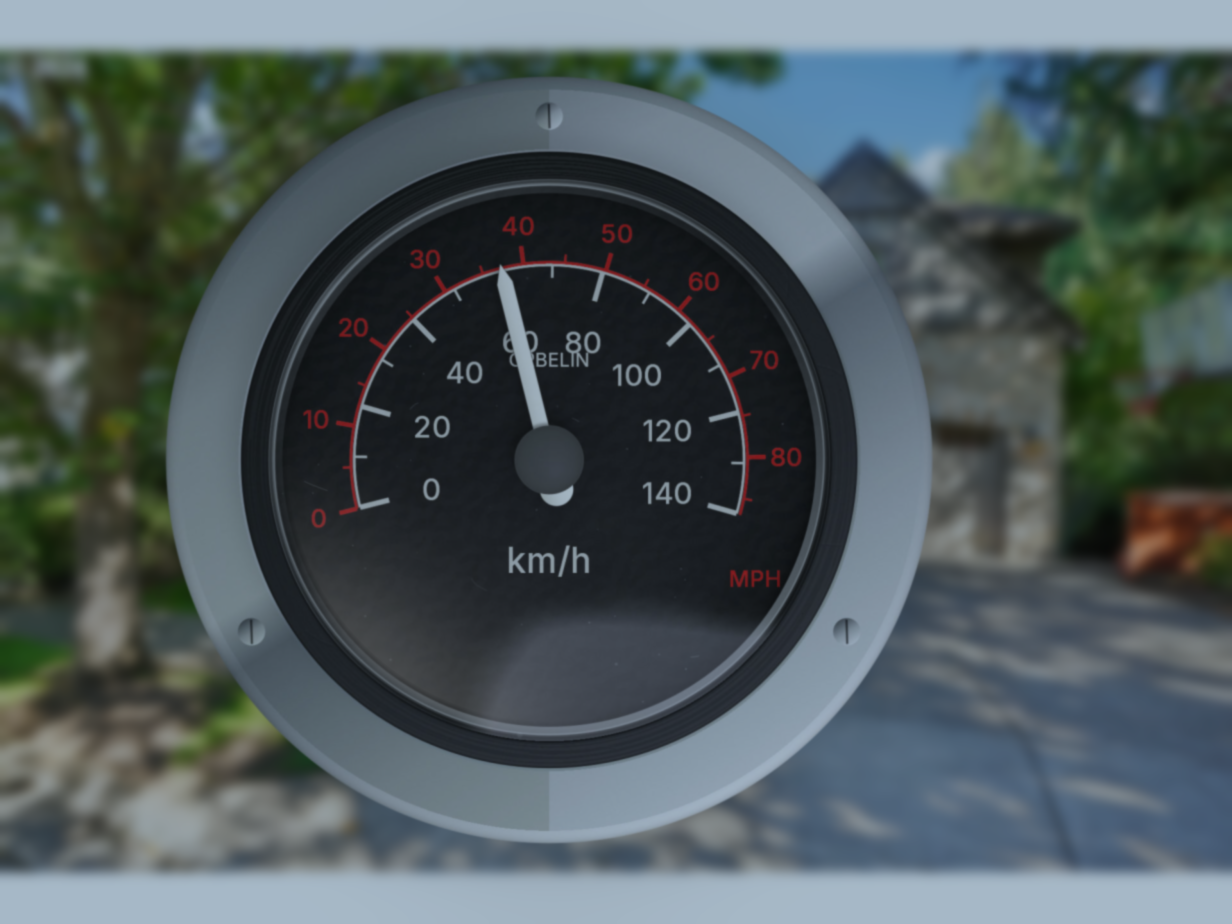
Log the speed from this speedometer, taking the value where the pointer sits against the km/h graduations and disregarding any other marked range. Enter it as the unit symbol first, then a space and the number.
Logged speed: km/h 60
